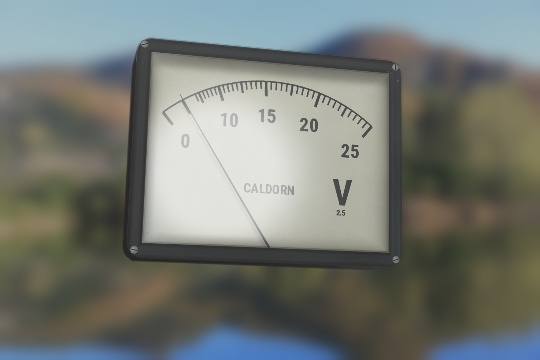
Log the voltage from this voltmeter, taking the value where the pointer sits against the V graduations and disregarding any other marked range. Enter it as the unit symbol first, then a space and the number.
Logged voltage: V 5
